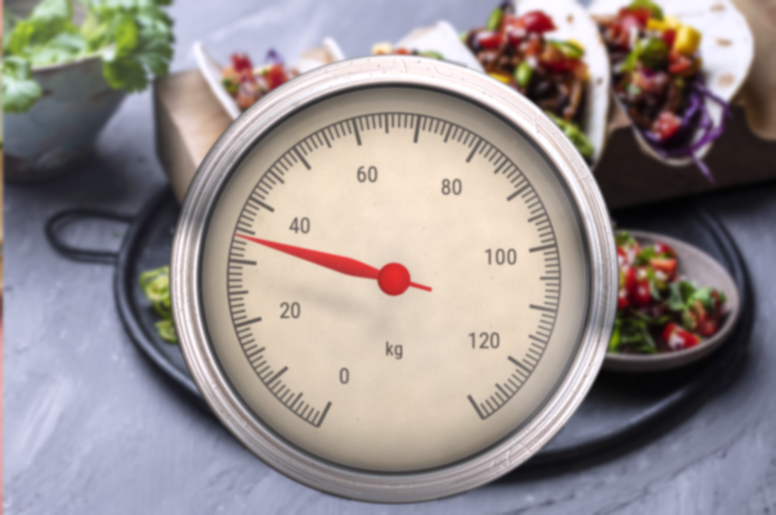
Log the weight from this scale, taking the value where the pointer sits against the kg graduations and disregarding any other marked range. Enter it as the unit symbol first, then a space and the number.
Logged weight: kg 34
